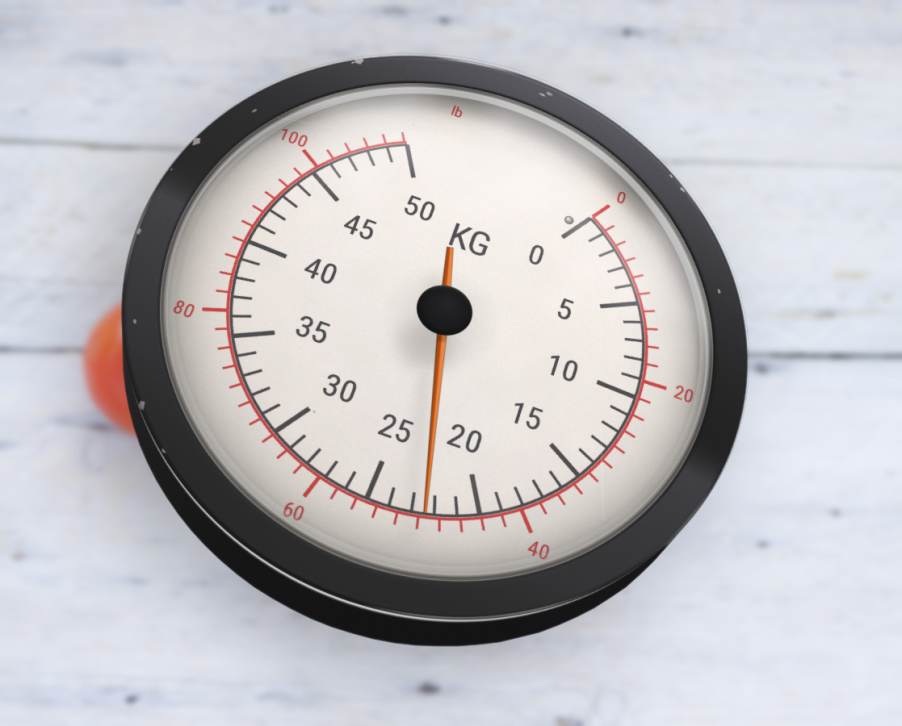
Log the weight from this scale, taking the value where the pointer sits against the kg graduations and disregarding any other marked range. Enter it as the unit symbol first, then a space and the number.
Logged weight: kg 22.5
